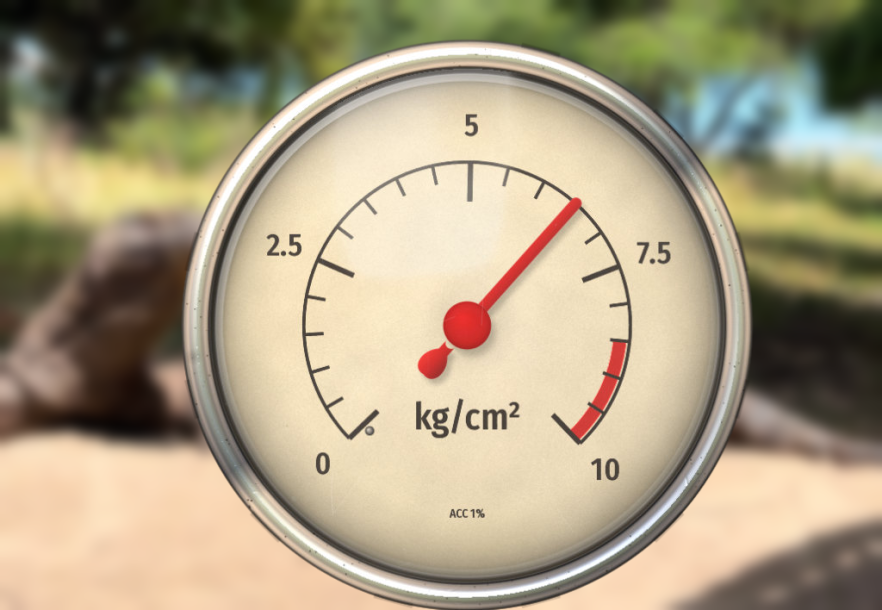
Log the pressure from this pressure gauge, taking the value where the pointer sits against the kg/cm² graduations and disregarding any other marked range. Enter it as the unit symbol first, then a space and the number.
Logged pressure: kg/cm² 6.5
